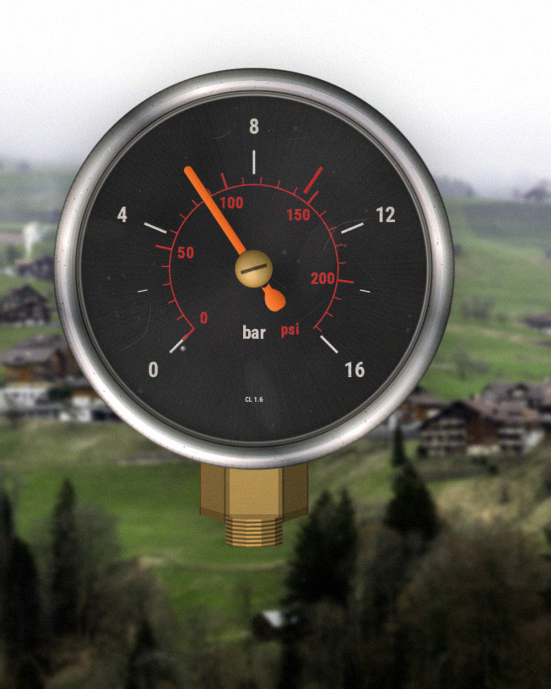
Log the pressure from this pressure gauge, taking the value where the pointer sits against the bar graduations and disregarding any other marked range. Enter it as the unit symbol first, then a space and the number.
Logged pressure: bar 6
